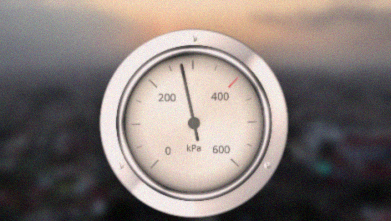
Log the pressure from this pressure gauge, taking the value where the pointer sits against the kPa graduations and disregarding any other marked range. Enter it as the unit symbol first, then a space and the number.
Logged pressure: kPa 275
